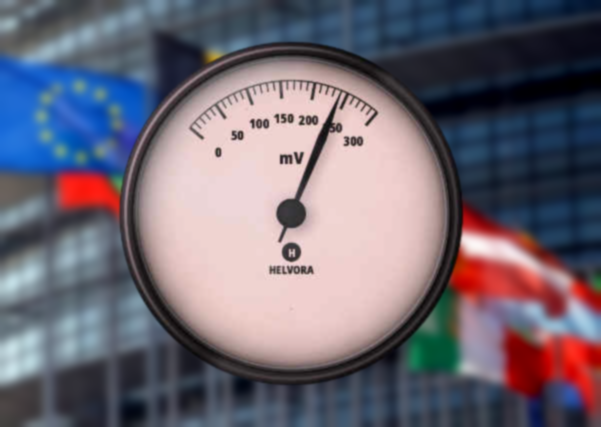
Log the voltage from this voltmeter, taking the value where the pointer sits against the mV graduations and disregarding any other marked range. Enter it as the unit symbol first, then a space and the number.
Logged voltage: mV 240
